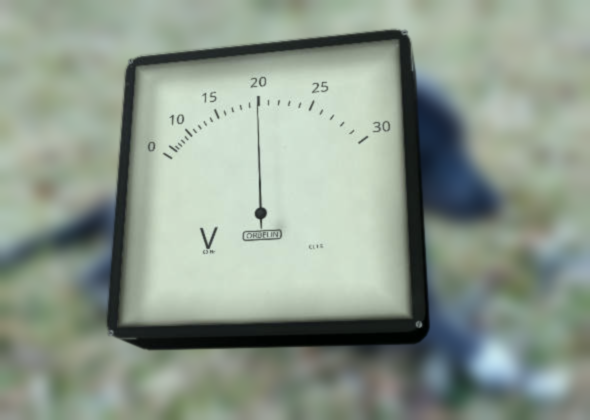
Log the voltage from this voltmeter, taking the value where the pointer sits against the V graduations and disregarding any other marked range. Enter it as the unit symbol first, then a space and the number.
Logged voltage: V 20
